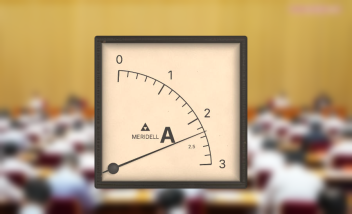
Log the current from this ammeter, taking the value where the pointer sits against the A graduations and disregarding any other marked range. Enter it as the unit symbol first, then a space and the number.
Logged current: A 2.3
